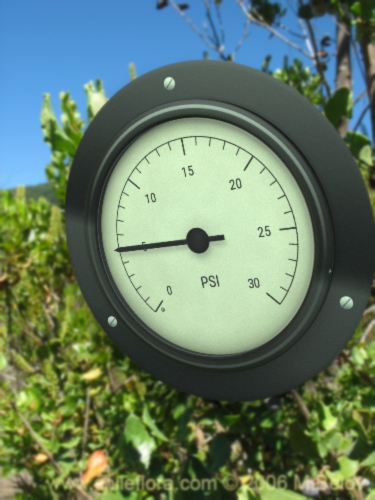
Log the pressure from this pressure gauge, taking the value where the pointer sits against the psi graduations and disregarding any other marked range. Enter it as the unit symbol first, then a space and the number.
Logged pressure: psi 5
